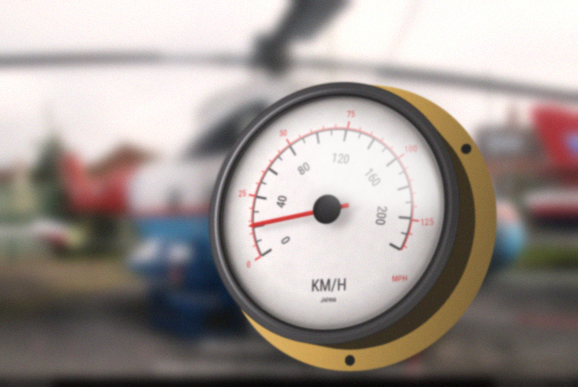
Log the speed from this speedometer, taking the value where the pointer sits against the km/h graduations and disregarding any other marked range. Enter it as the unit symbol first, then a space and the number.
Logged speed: km/h 20
